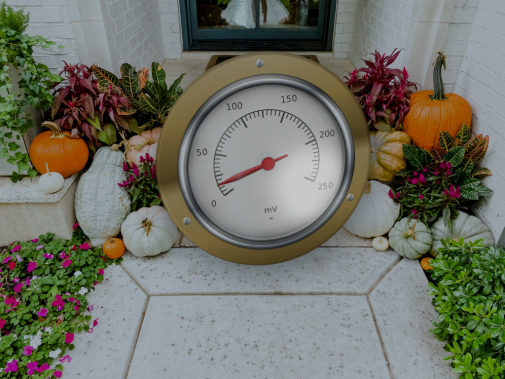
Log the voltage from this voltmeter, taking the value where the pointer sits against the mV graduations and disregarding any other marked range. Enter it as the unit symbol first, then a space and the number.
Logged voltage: mV 15
